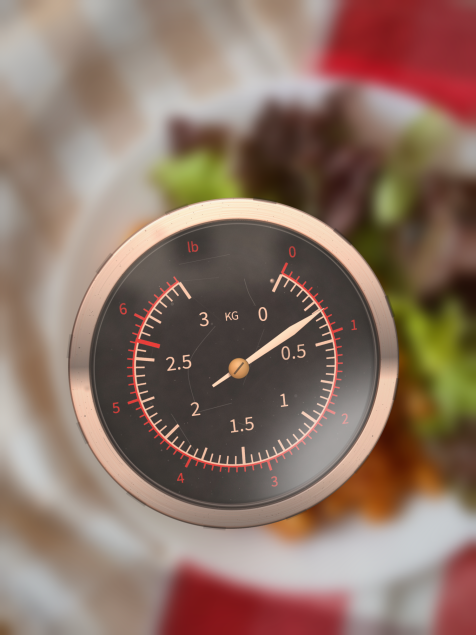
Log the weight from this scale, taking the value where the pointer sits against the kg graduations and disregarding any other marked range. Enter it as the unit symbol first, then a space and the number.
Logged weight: kg 0.3
